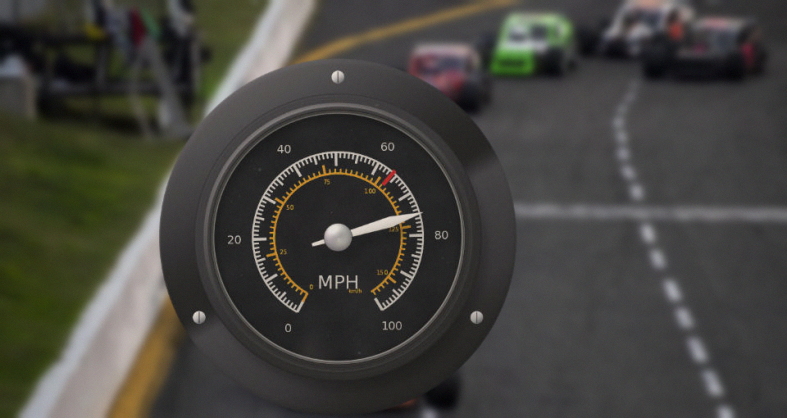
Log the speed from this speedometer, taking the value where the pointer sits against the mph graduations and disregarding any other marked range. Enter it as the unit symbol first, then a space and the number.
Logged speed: mph 75
